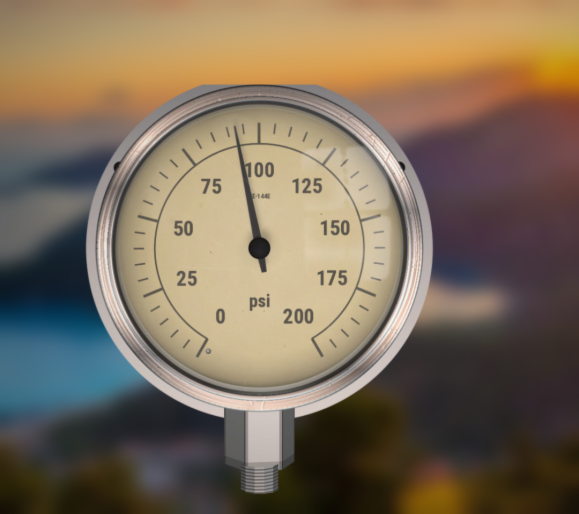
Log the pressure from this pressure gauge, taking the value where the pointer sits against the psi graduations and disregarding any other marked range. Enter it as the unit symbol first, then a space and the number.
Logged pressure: psi 92.5
